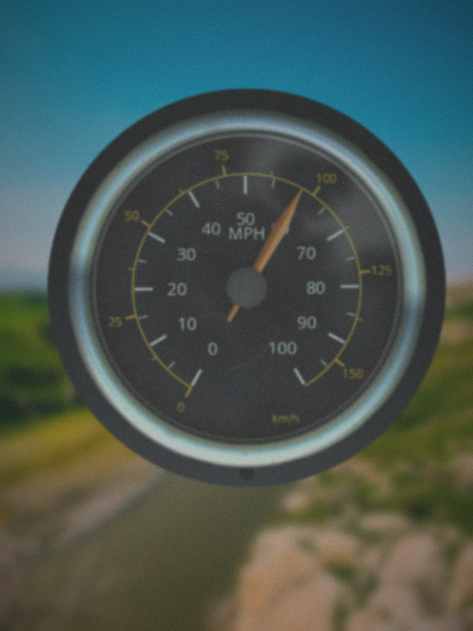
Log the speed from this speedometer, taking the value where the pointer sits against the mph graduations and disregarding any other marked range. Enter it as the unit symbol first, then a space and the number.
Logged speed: mph 60
